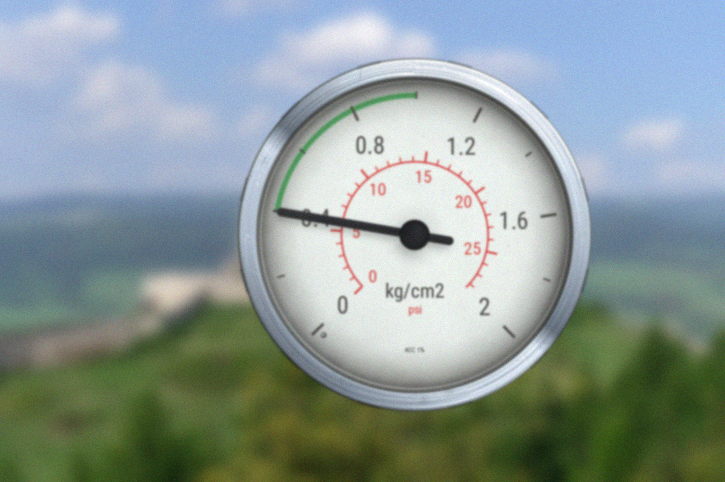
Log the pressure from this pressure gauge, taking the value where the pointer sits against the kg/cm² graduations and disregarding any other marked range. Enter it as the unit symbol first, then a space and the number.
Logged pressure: kg/cm² 0.4
